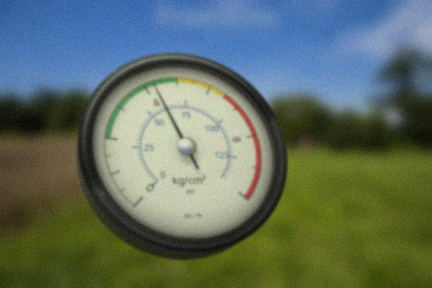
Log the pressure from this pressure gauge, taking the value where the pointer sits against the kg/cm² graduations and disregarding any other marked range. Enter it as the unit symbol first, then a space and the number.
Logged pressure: kg/cm² 4.25
